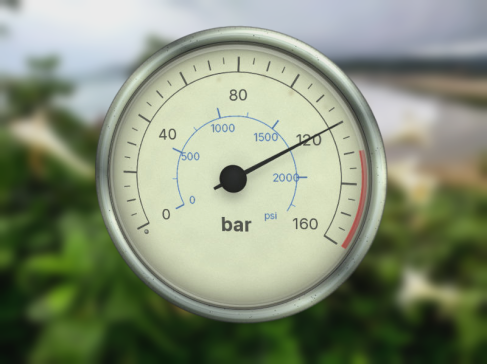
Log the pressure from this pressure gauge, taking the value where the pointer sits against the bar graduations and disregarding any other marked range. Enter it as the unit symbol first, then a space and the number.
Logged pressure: bar 120
